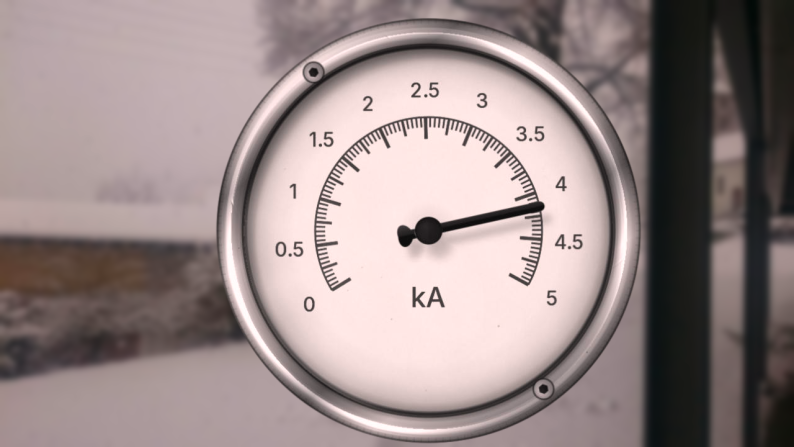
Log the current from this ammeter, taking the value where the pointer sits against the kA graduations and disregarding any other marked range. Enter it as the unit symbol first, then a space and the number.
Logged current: kA 4.15
